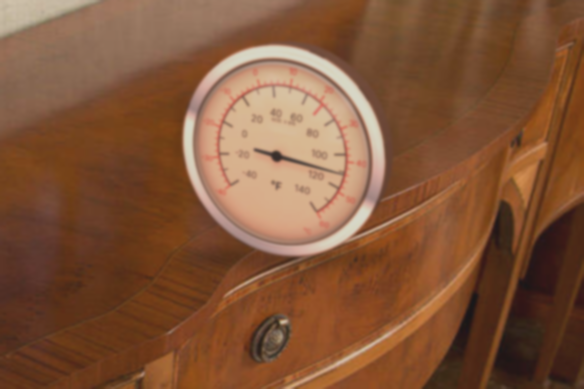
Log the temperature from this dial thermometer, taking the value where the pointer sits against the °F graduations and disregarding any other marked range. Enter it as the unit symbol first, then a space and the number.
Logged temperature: °F 110
